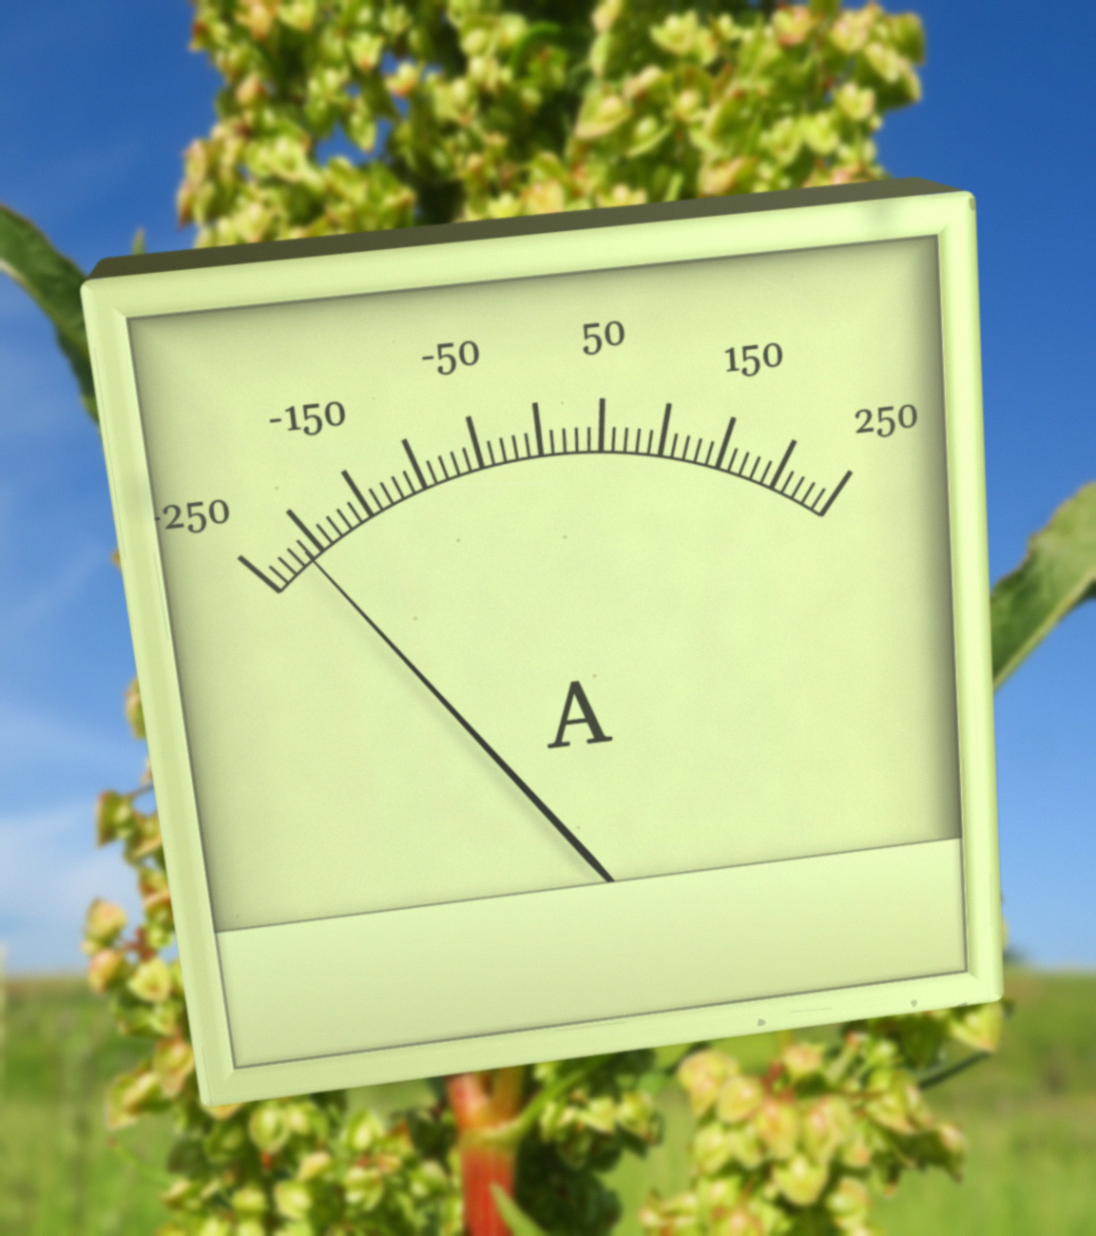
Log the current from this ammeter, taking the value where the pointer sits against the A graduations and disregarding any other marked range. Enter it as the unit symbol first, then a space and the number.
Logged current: A -210
